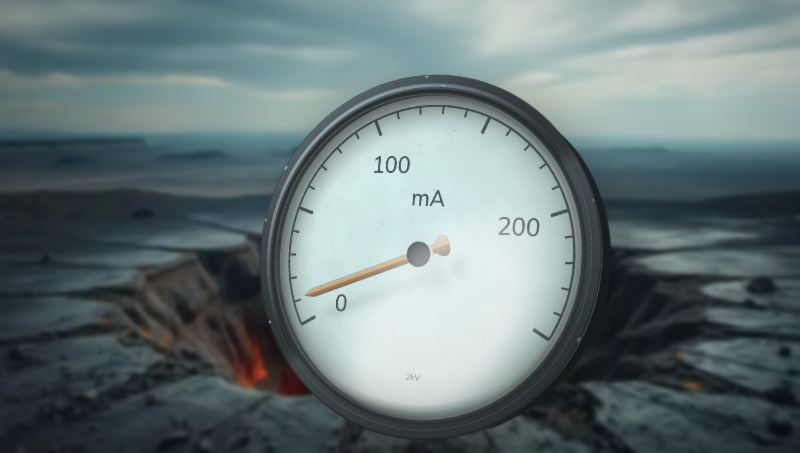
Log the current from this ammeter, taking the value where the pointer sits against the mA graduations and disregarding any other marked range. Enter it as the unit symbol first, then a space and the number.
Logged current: mA 10
